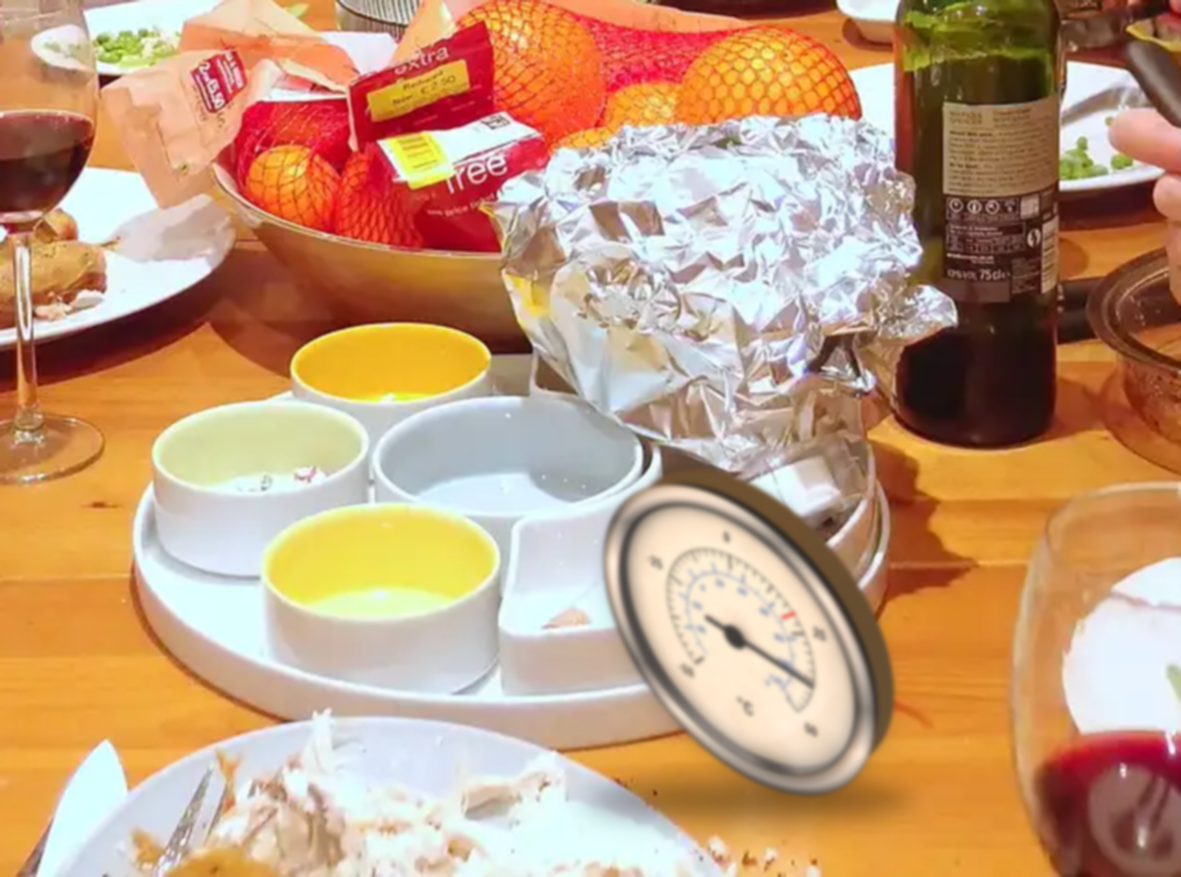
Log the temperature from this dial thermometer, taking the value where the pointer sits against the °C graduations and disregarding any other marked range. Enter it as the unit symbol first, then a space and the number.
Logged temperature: °C 37.5
